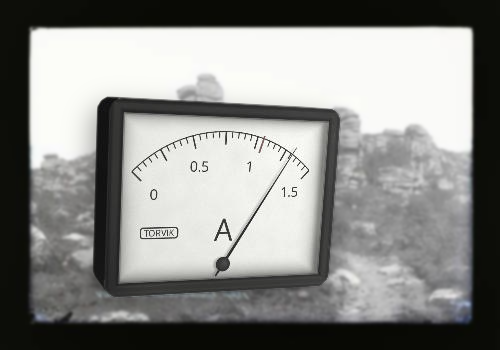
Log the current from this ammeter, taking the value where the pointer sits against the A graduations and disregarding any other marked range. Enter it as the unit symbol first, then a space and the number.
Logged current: A 1.3
